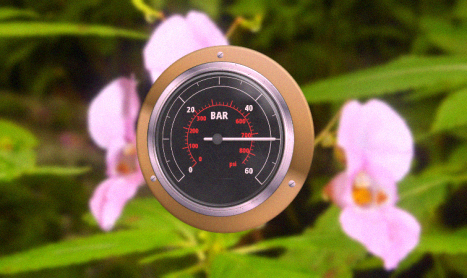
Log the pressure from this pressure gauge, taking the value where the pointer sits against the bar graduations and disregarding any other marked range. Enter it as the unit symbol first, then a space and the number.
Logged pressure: bar 50
